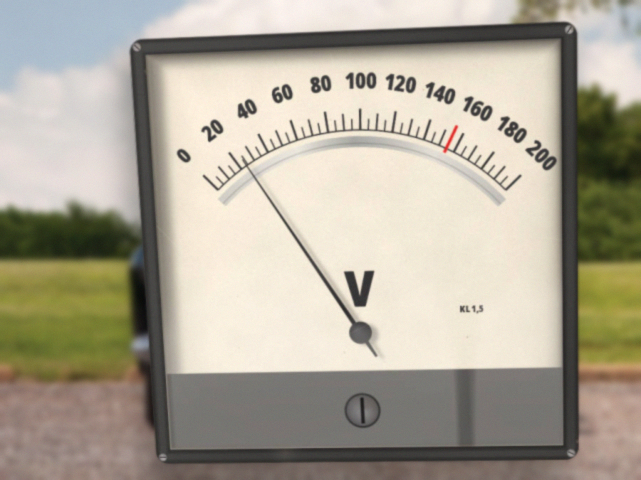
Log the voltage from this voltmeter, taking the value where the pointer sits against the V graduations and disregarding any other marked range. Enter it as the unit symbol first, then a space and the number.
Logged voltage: V 25
